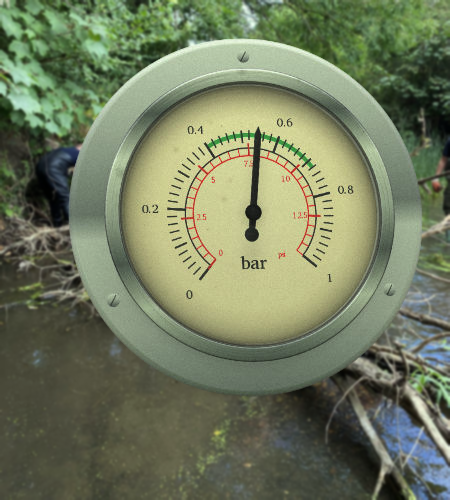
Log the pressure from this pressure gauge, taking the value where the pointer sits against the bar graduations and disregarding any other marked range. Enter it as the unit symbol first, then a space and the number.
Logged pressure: bar 0.54
